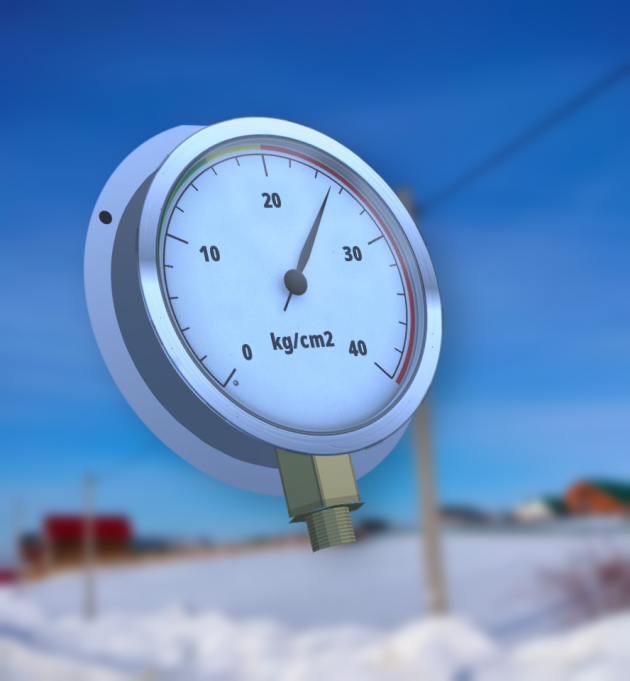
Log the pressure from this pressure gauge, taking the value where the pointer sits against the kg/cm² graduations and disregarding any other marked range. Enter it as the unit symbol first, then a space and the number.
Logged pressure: kg/cm² 25
